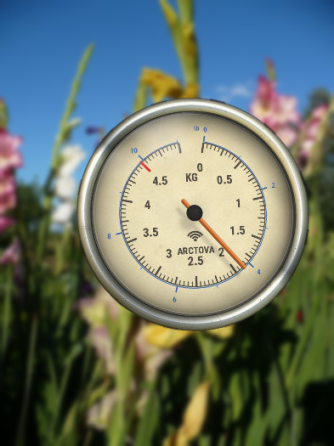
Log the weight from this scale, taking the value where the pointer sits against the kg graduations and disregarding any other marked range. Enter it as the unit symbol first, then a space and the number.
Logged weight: kg 1.9
